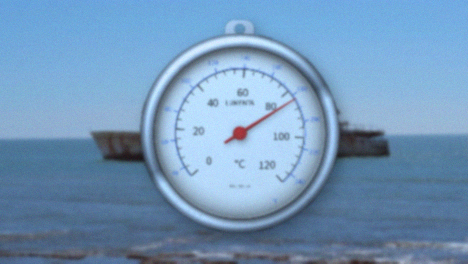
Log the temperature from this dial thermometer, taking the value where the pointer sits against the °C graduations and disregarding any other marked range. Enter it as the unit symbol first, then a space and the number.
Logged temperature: °C 84
